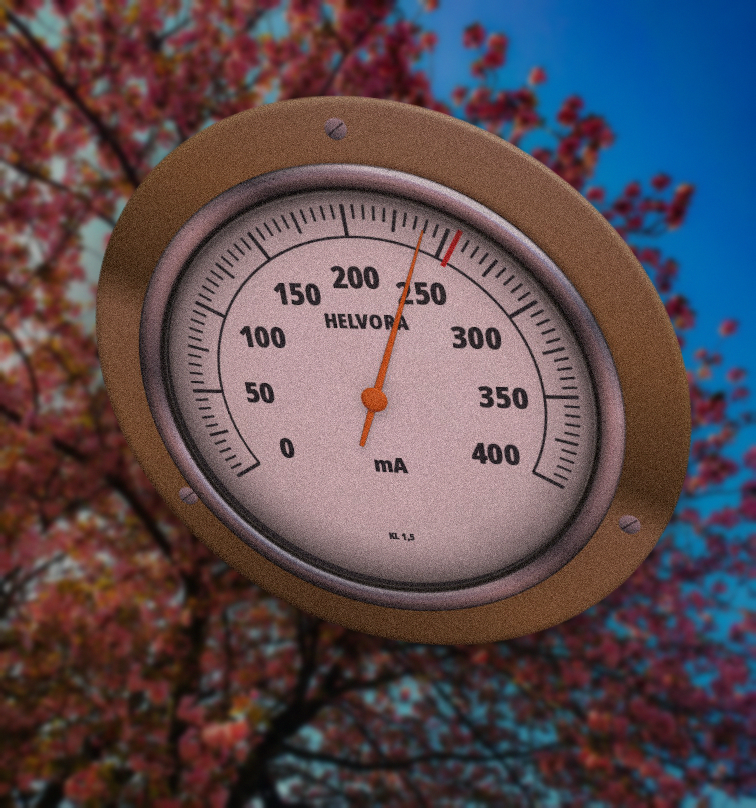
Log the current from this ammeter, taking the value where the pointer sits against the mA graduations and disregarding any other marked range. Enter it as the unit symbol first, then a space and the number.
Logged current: mA 240
